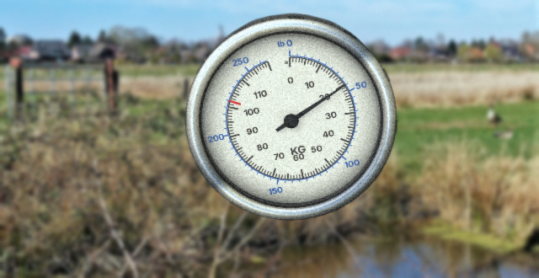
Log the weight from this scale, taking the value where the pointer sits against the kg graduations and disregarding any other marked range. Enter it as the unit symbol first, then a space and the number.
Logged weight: kg 20
